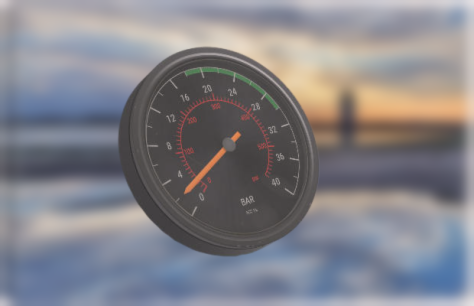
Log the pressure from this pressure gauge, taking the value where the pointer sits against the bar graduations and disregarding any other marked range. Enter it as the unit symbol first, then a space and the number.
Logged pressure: bar 2
